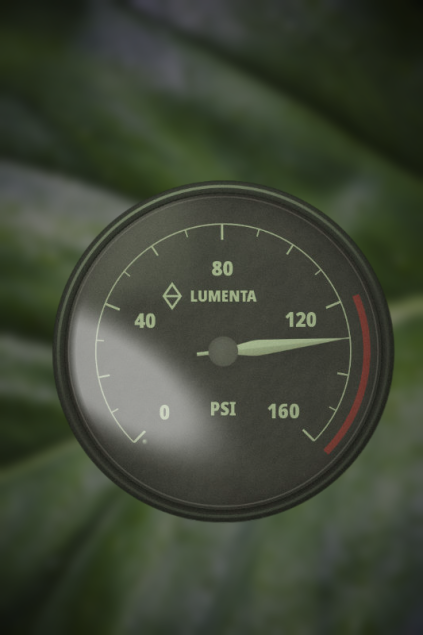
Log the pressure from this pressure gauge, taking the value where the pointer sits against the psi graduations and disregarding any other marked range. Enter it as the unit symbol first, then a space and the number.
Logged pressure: psi 130
